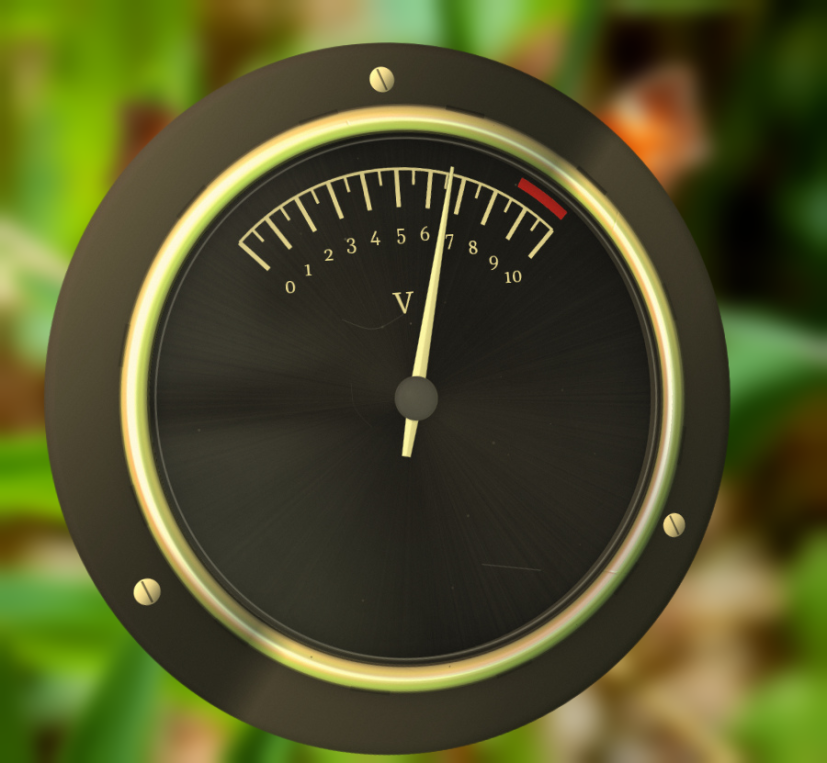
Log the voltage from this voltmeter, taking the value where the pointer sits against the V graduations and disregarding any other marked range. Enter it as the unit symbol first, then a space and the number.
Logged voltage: V 6.5
